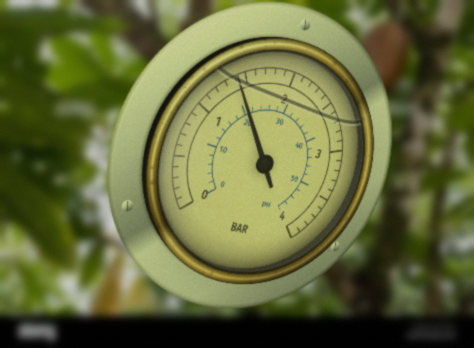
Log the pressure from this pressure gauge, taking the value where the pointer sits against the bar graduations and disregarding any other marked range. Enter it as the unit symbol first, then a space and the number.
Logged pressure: bar 1.4
